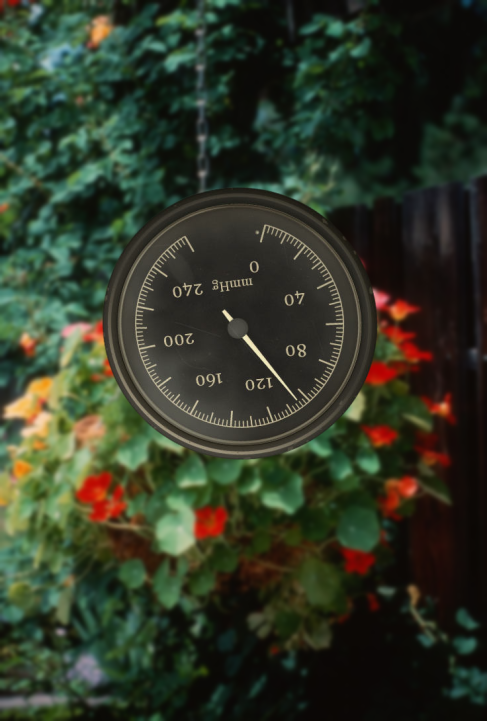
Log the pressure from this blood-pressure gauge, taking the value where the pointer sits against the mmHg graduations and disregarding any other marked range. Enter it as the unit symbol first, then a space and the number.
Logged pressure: mmHg 104
